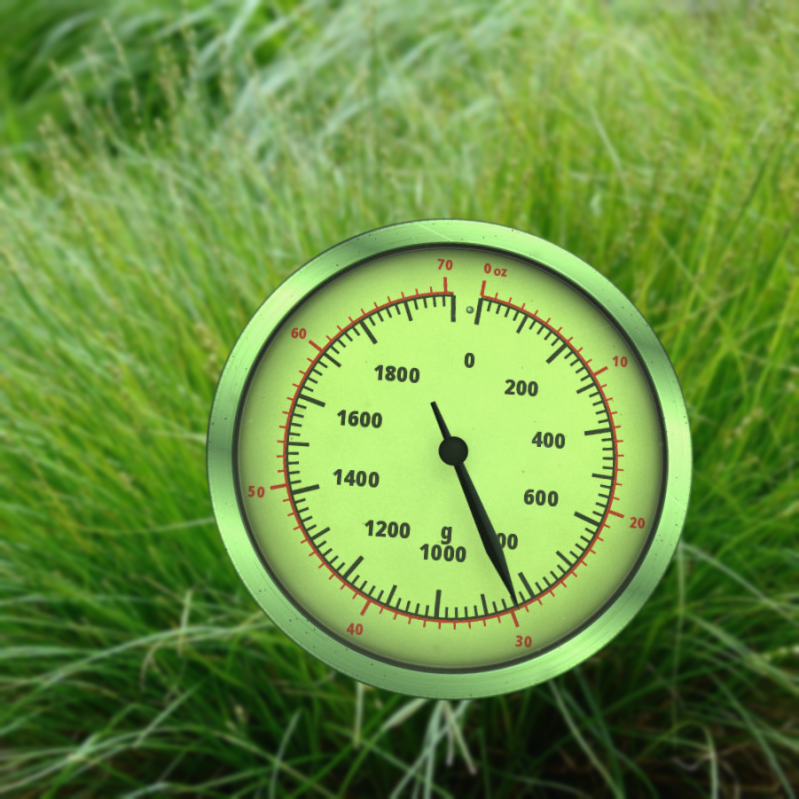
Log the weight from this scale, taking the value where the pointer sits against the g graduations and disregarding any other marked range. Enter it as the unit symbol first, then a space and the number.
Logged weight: g 840
